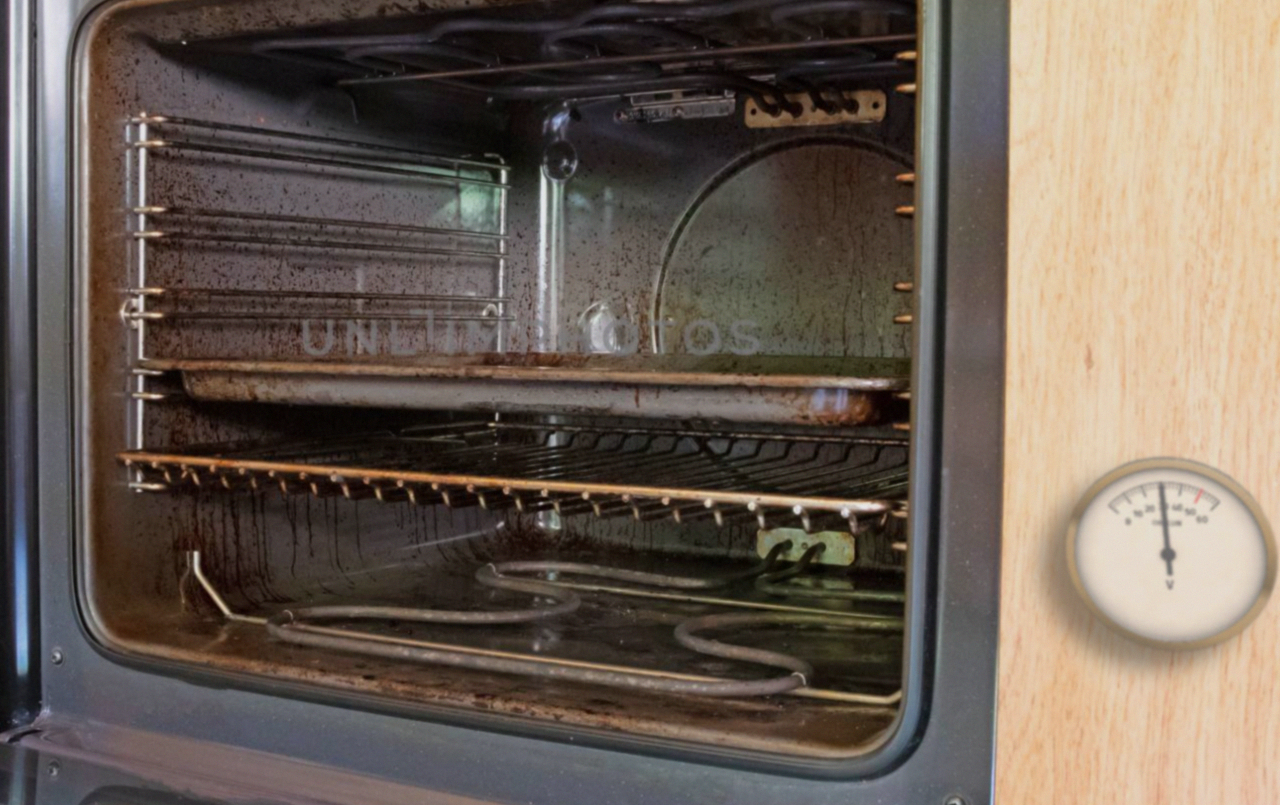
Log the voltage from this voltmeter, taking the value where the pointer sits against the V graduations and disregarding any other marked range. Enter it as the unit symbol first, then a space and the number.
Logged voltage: V 30
